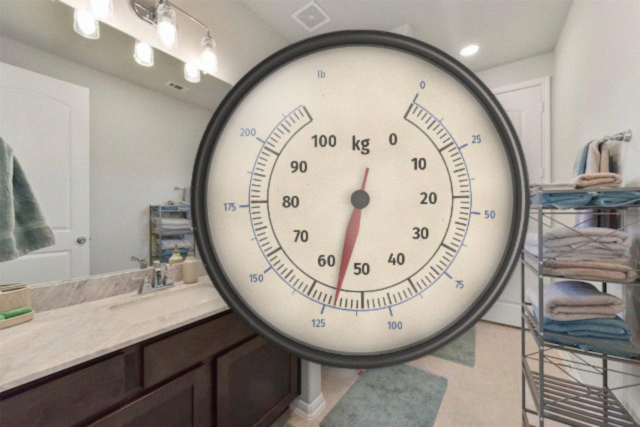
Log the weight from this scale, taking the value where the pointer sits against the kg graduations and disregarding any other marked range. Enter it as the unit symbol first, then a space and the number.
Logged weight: kg 55
